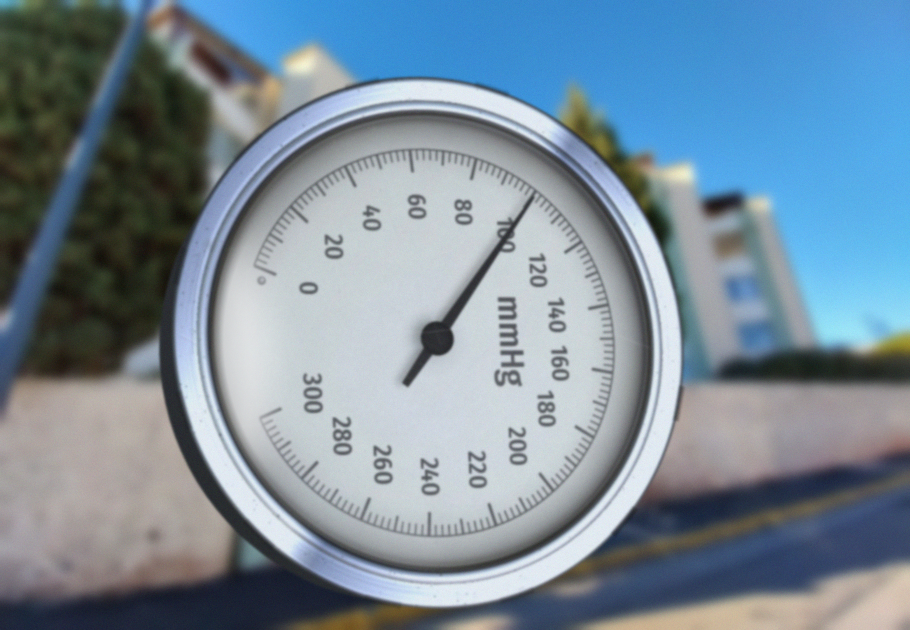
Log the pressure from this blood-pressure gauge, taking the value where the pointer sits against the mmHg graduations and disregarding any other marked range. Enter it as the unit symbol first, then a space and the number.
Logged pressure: mmHg 100
